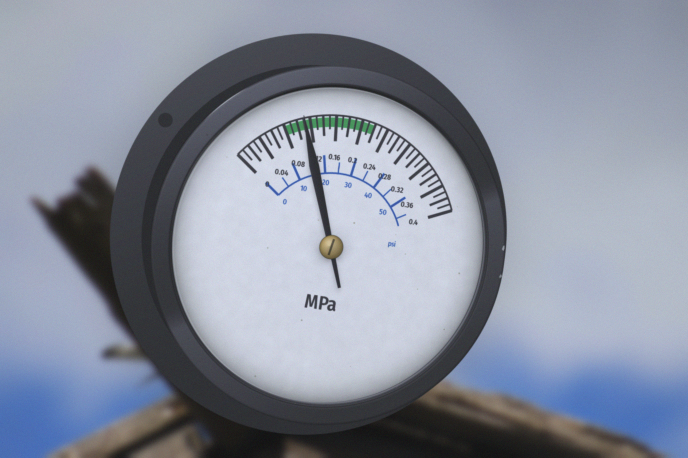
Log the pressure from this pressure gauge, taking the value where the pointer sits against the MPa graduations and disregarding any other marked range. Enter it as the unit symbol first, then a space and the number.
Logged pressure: MPa 0.11
